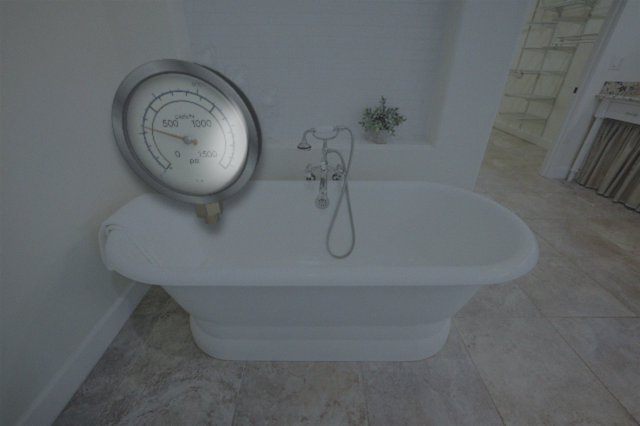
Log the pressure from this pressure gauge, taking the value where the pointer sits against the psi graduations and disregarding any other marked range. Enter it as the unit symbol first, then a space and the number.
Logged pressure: psi 350
